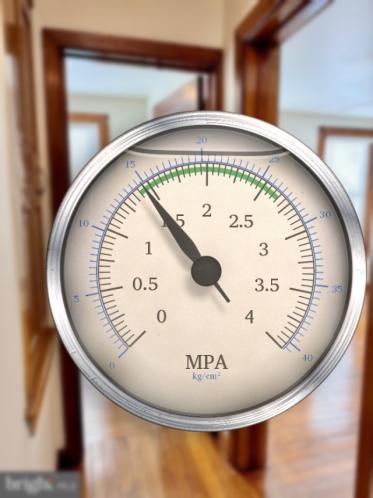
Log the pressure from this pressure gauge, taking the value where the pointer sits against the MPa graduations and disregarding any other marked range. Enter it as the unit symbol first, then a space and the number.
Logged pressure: MPa 1.45
